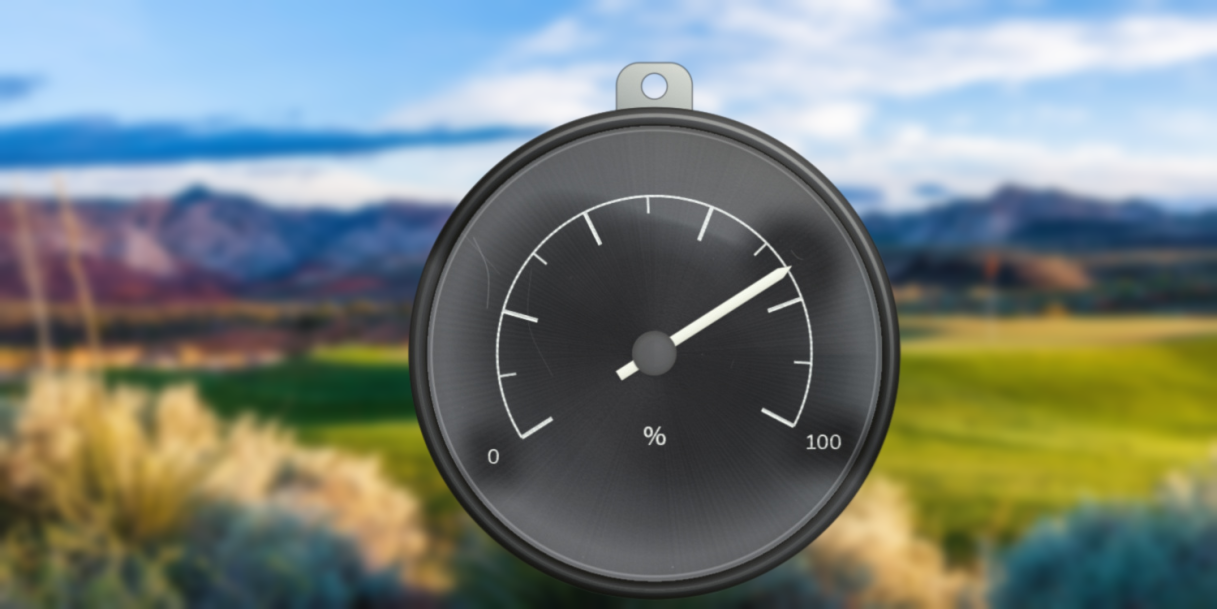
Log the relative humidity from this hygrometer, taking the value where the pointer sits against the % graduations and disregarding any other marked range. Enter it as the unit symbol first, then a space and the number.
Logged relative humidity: % 75
